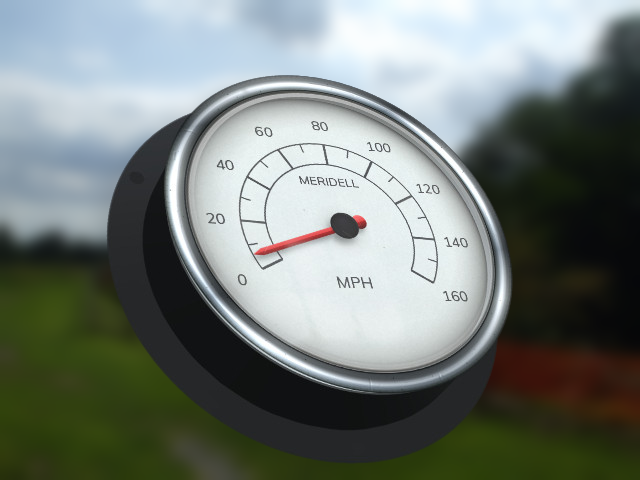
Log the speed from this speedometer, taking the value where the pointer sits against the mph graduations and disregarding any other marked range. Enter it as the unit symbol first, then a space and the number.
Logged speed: mph 5
